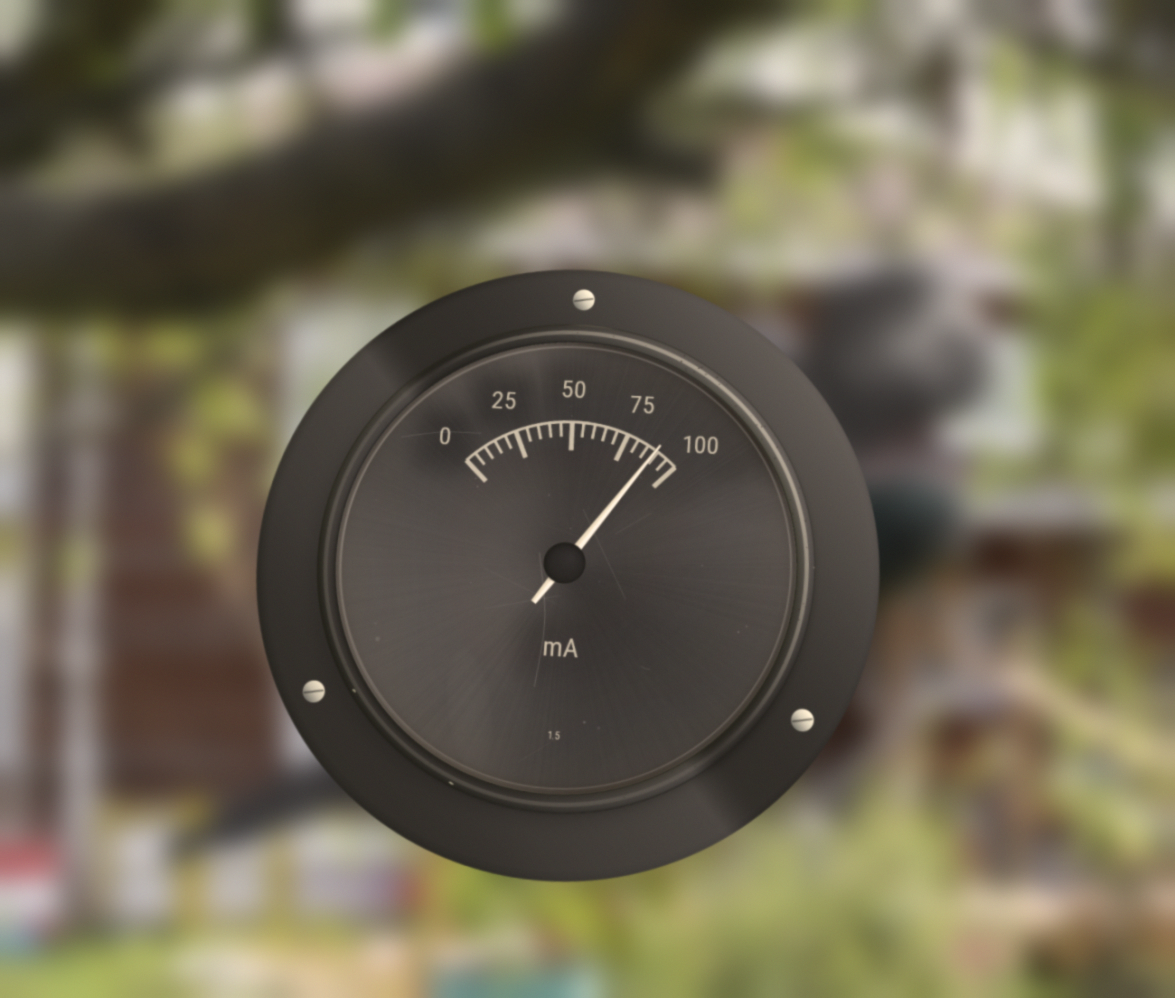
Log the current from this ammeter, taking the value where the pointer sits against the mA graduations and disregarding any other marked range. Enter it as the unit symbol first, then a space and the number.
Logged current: mA 90
